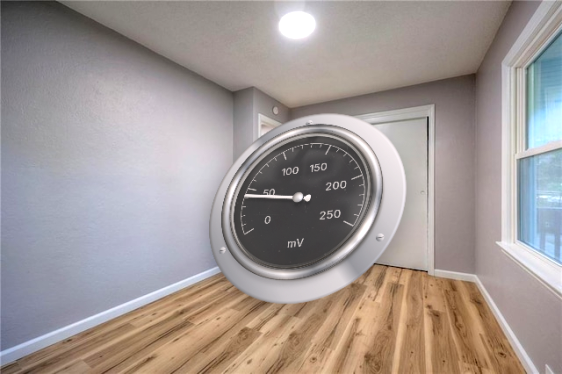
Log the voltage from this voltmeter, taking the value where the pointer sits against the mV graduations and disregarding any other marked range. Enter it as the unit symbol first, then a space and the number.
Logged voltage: mV 40
